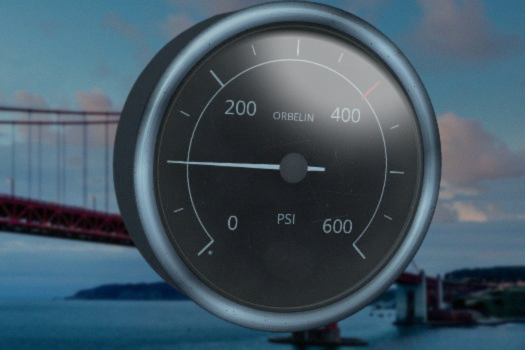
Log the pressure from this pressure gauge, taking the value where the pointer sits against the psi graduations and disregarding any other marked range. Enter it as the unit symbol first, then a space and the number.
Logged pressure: psi 100
